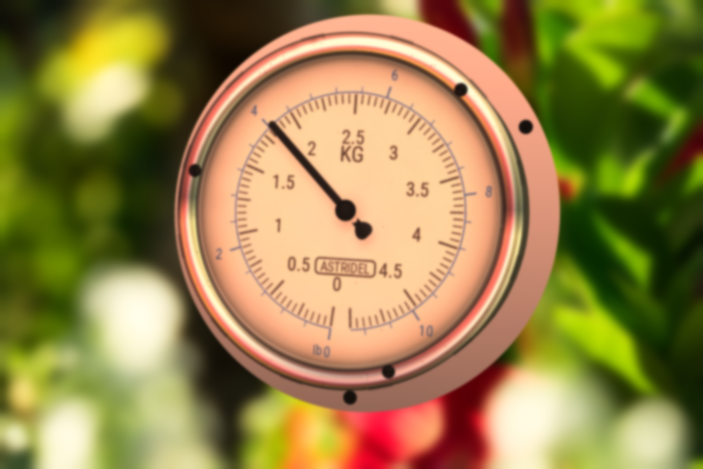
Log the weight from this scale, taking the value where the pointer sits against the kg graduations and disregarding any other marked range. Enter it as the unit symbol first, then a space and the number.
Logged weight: kg 1.85
